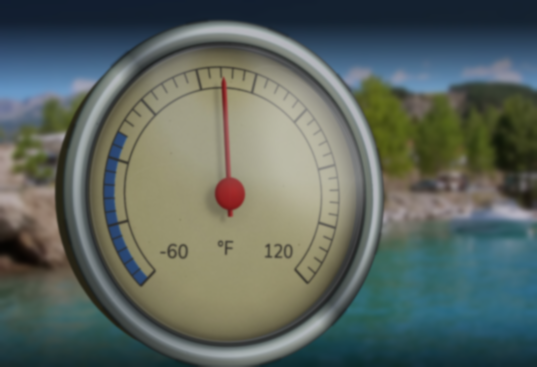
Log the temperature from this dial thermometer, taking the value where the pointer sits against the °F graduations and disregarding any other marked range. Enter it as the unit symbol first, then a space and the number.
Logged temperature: °F 28
